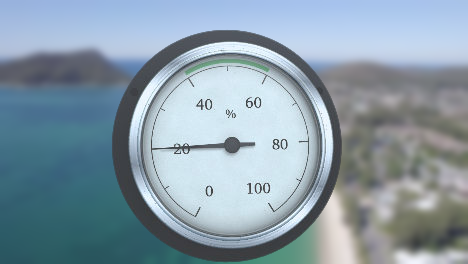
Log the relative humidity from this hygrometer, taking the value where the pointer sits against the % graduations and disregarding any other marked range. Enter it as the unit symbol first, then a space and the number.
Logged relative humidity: % 20
